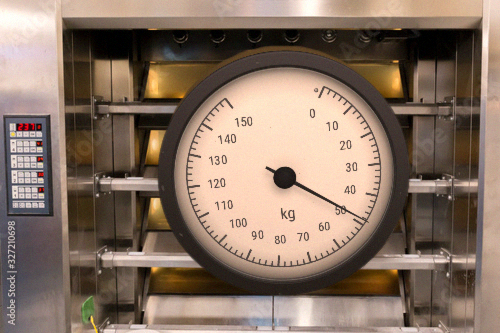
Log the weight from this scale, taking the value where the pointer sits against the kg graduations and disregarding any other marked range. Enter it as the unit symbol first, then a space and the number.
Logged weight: kg 48
